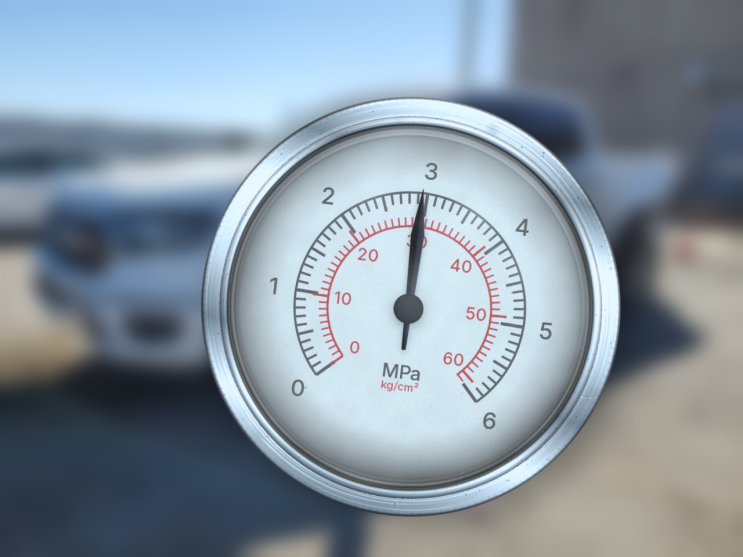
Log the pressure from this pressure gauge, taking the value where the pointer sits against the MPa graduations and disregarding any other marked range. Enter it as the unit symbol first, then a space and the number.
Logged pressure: MPa 2.95
